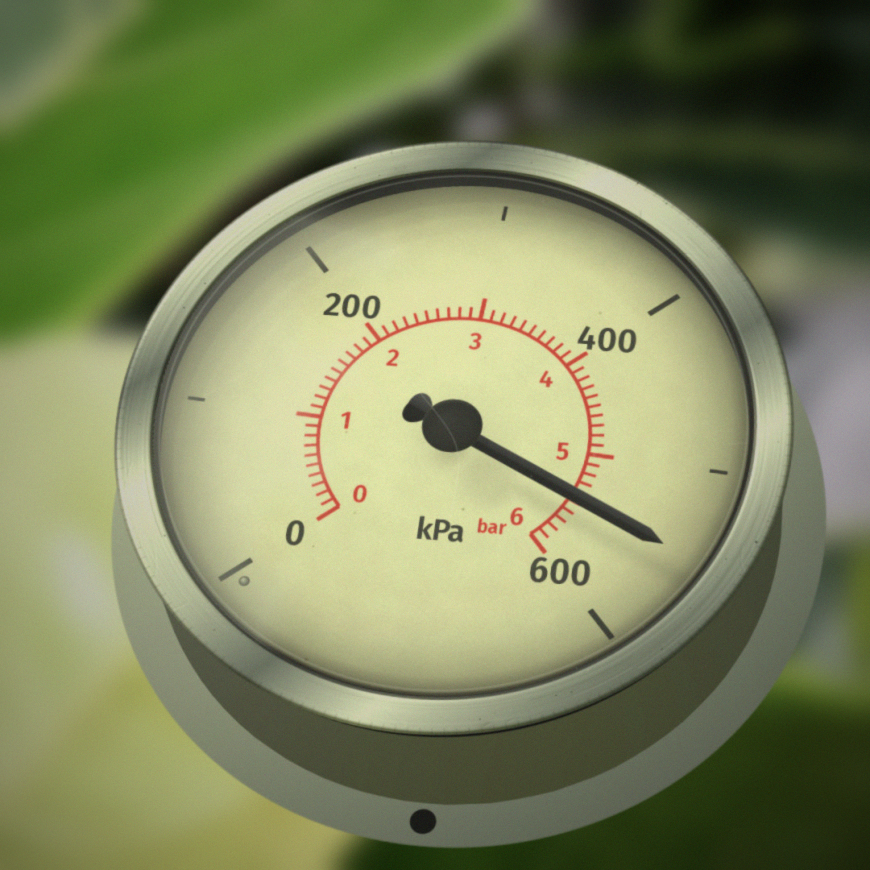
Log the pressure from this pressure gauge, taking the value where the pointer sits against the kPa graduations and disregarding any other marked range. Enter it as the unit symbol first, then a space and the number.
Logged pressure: kPa 550
